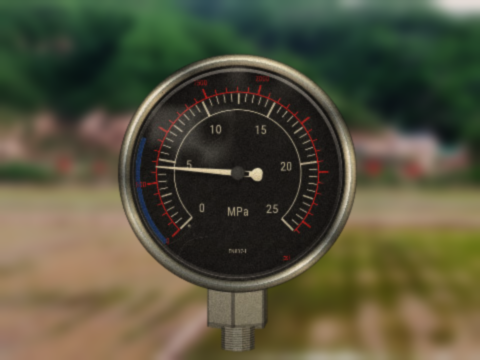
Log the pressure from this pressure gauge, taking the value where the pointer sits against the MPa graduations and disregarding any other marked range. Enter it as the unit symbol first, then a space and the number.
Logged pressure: MPa 4.5
